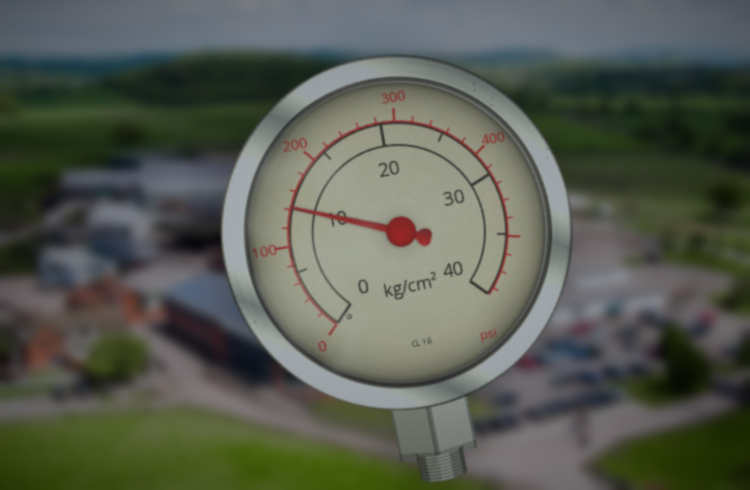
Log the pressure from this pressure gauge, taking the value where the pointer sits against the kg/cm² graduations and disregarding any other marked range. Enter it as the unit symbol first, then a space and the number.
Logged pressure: kg/cm² 10
